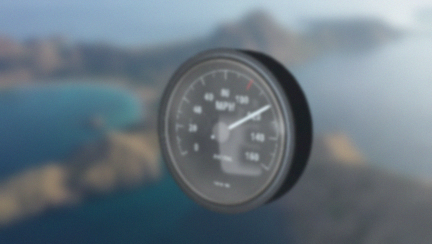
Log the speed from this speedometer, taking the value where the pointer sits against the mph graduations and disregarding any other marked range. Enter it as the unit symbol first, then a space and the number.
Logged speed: mph 120
